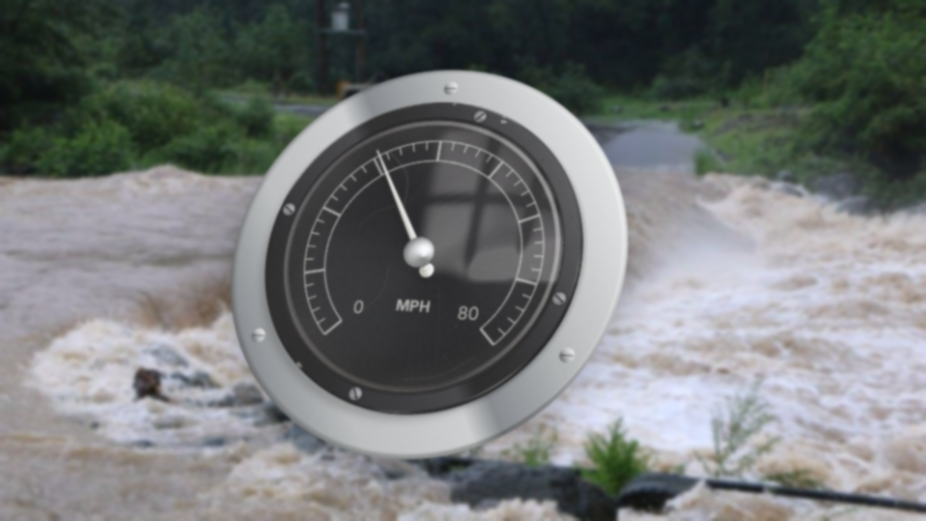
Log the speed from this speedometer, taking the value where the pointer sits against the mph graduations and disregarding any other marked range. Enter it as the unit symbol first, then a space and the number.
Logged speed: mph 31
